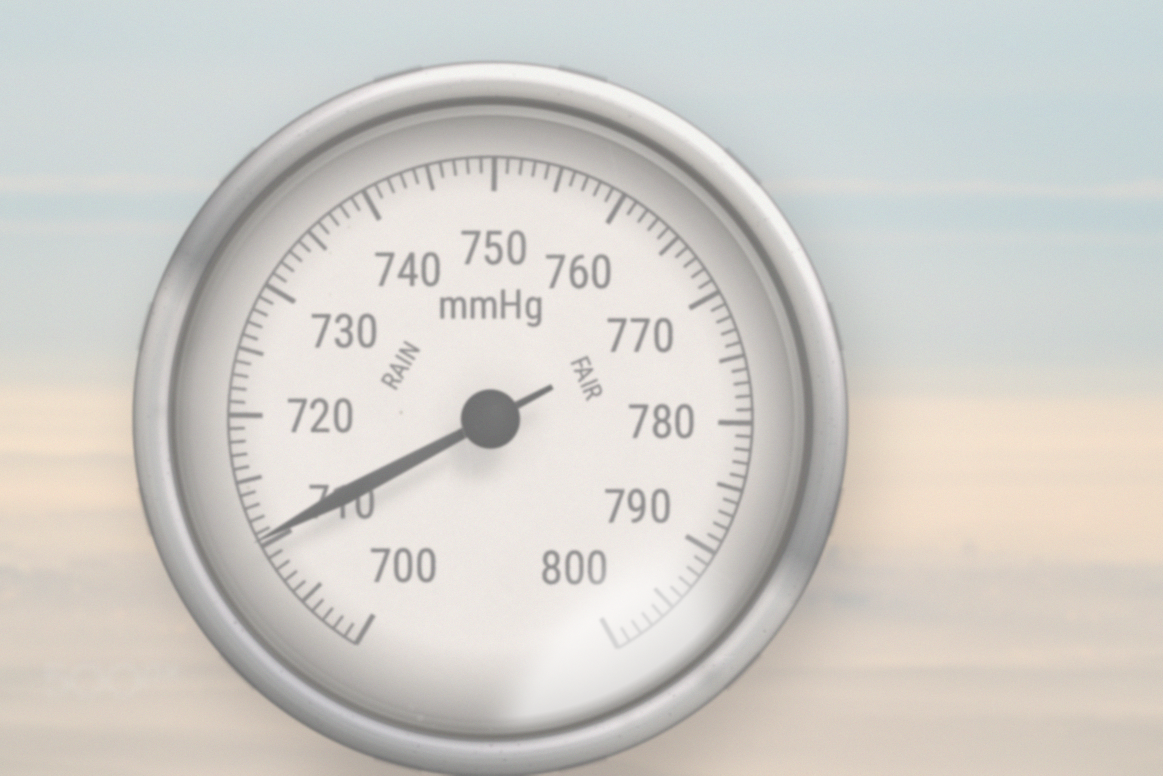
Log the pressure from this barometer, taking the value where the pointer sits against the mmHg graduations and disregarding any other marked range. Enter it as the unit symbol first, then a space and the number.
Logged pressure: mmHg 710.5
